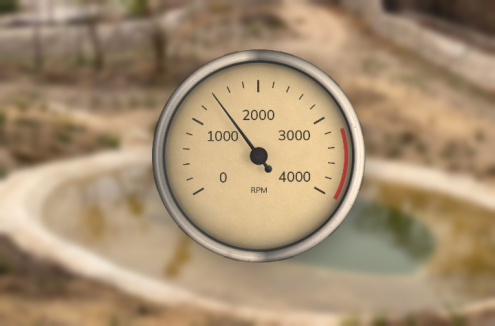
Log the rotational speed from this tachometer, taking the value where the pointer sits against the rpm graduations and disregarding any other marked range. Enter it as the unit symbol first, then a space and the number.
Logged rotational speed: rpm 1400
